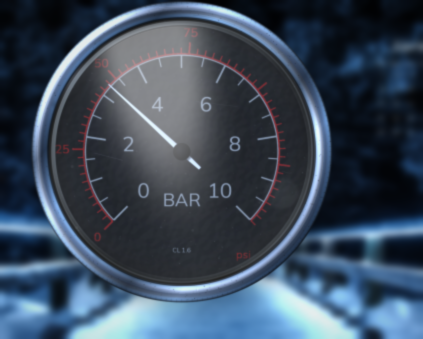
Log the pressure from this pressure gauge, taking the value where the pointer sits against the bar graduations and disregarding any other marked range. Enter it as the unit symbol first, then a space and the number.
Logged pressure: bar 3.25
